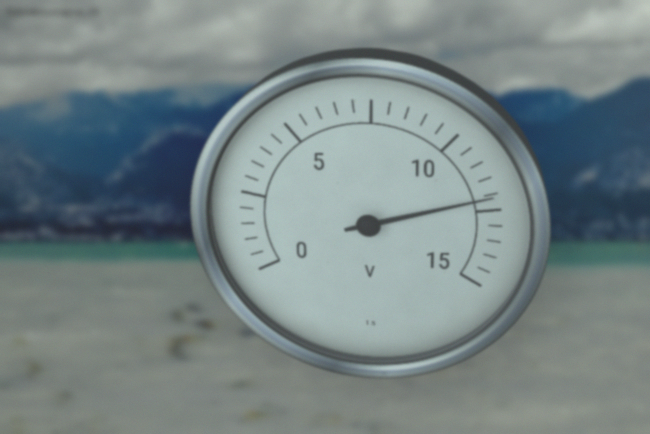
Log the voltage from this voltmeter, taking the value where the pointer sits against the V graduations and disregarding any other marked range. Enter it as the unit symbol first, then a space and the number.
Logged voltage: V 12
